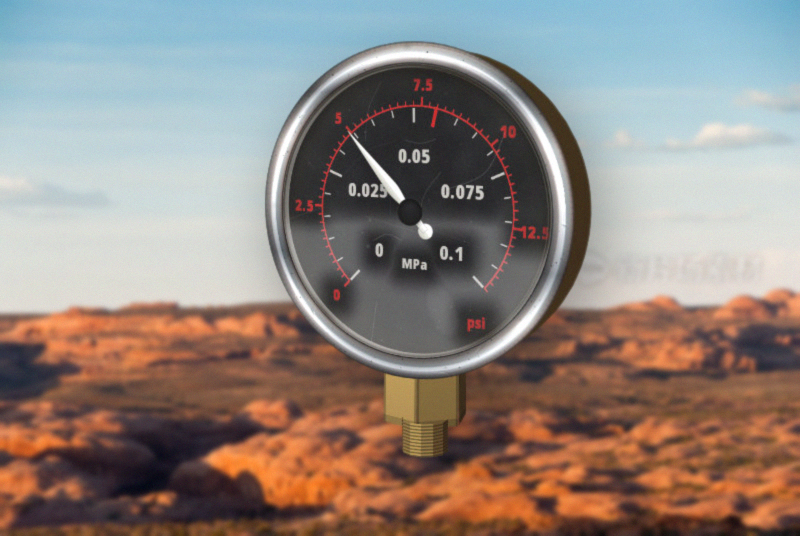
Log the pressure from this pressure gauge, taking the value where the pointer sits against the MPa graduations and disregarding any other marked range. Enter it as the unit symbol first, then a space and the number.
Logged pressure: MPa 0.035
